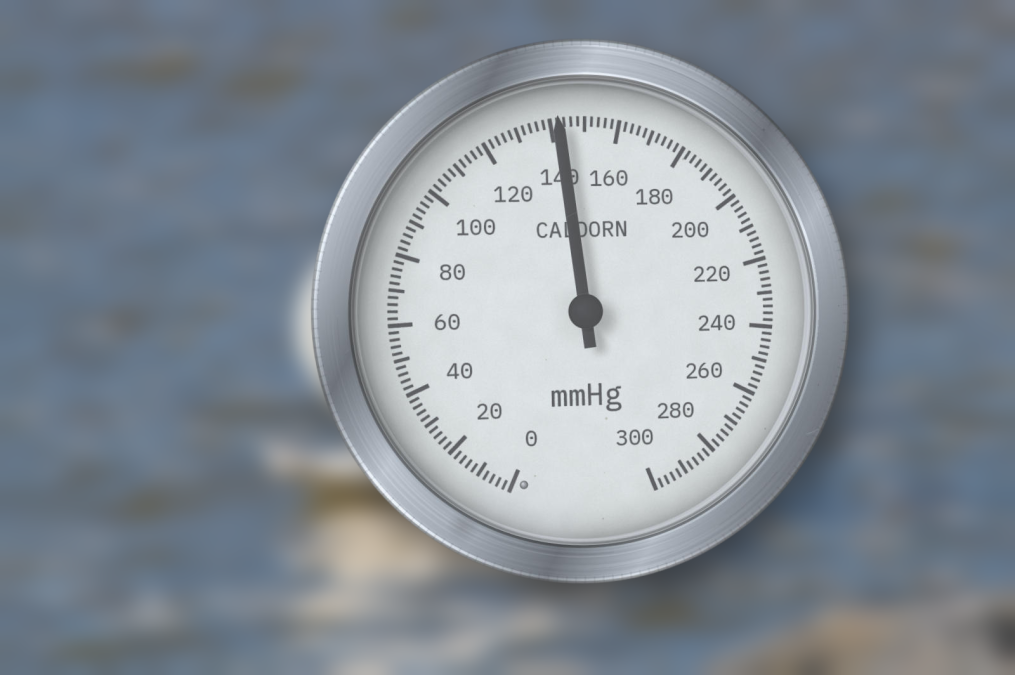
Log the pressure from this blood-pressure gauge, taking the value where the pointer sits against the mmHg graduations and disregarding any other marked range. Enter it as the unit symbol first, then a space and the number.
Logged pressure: mmHg 142
